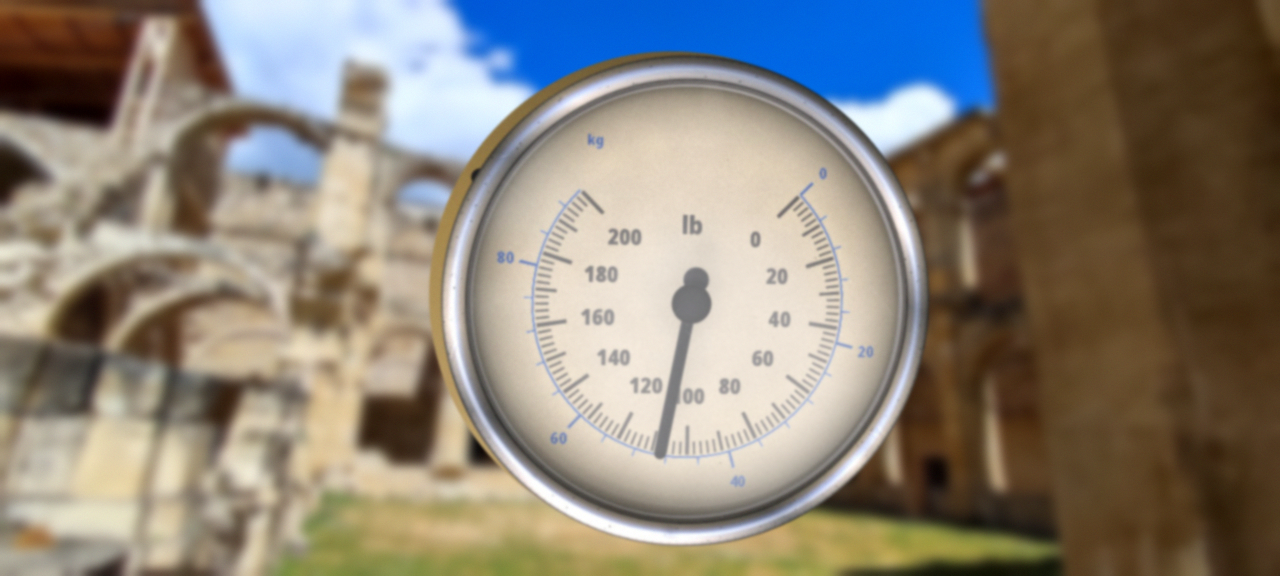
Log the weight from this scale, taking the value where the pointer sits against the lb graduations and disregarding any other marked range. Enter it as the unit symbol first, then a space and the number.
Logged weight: lb 108
